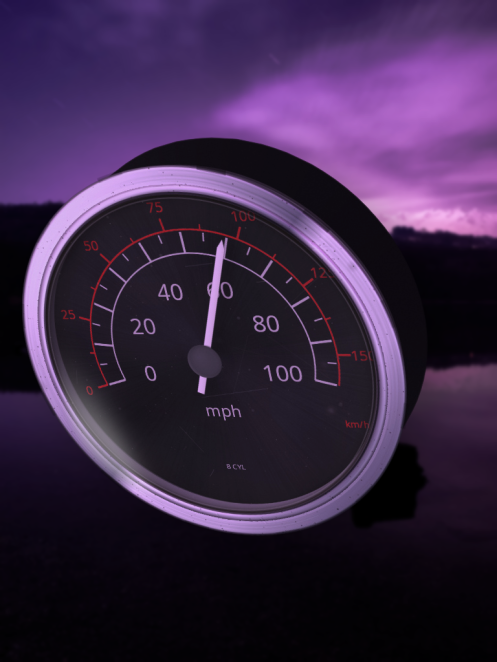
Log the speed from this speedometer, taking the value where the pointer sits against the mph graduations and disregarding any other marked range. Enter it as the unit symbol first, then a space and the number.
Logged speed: mph 60
